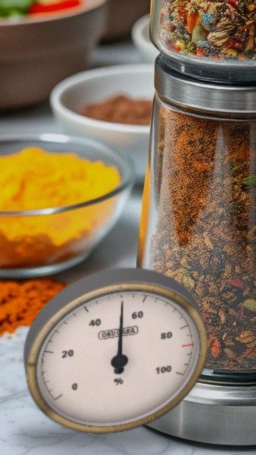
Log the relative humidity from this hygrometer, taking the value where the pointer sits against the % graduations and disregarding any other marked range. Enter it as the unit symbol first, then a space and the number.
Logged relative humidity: % 52
